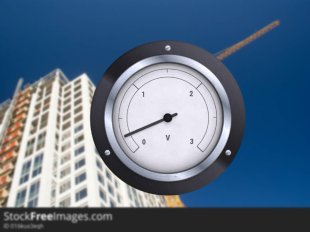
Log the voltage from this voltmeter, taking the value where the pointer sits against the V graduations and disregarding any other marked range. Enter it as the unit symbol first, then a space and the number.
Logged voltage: V 0.25
